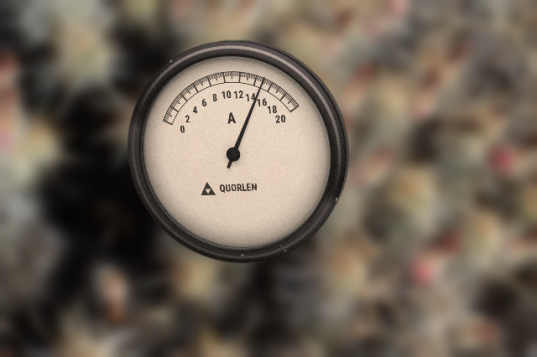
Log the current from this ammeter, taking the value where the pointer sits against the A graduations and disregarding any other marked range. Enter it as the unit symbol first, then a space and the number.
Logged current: A 15
